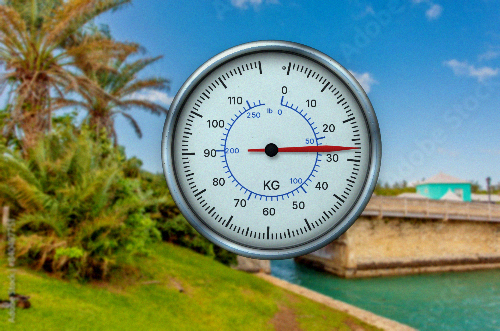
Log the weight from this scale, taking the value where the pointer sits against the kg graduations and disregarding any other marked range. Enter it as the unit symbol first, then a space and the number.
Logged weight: kg 27
